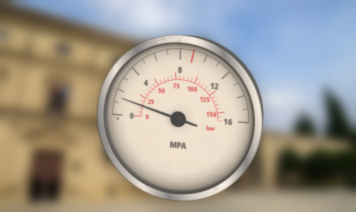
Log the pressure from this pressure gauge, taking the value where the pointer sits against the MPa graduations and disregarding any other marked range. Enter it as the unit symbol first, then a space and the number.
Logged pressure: MPa 1.5
